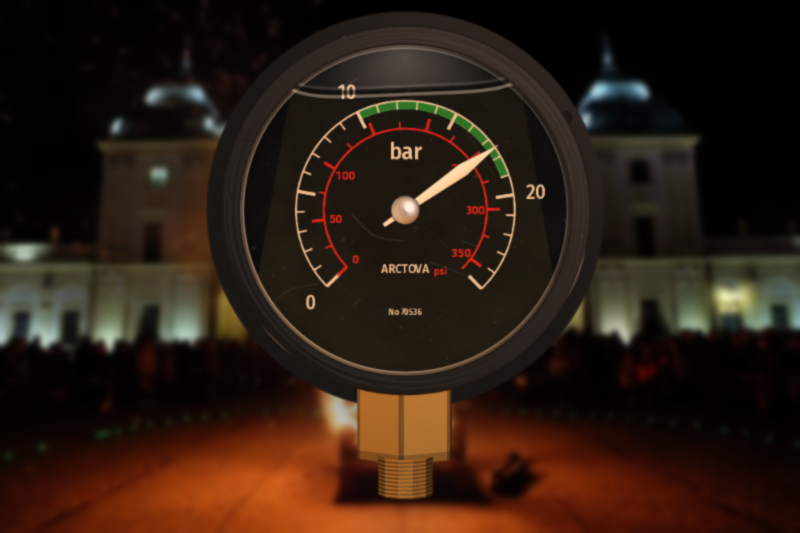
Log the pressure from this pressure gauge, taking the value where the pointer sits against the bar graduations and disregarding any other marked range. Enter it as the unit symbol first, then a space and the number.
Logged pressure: bar 17.5
